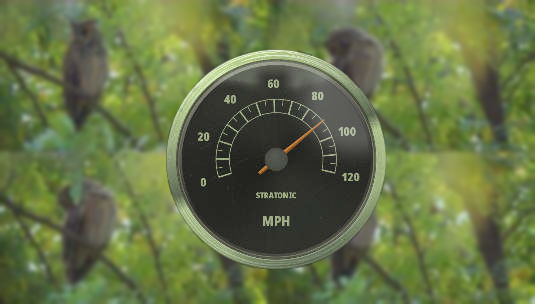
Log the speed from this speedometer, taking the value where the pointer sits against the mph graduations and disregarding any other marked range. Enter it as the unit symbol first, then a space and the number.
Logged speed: mph 90
